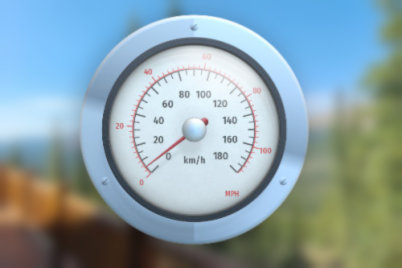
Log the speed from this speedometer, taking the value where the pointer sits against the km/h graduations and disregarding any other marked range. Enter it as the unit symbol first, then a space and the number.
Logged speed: km/h 5
